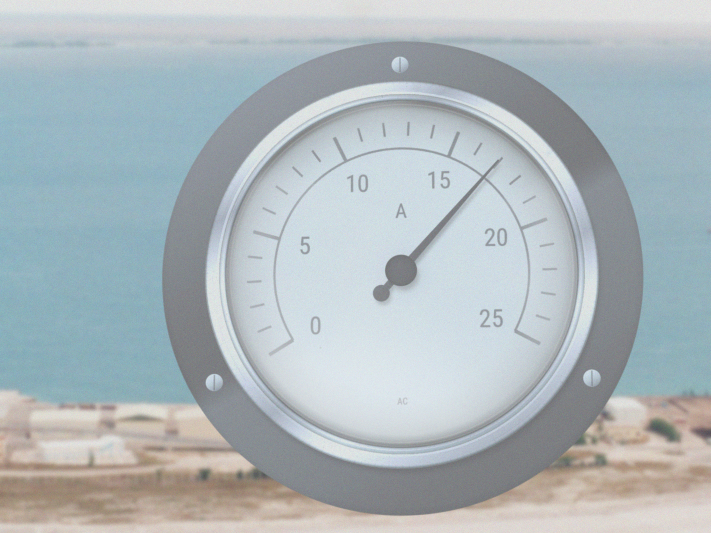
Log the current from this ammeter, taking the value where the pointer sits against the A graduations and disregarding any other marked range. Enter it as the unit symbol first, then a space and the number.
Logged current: A 17
